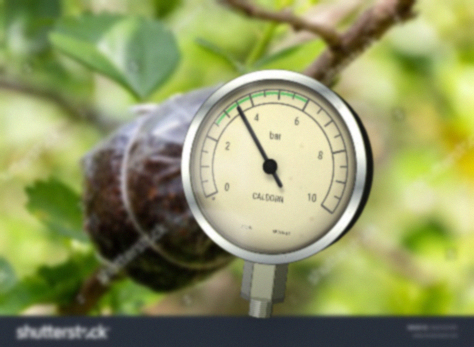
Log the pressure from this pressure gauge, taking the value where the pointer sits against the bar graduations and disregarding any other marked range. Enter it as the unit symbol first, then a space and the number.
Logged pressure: bar 3.5
